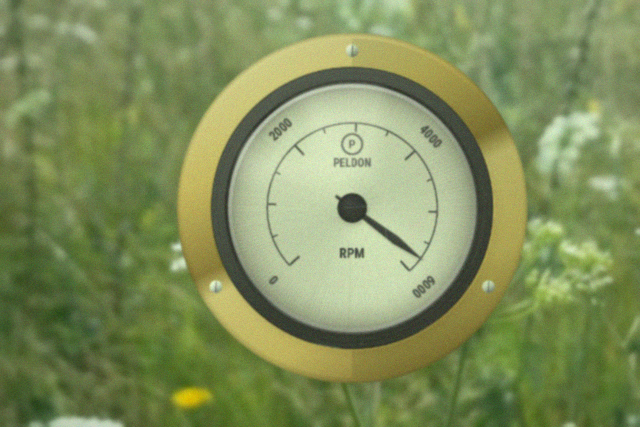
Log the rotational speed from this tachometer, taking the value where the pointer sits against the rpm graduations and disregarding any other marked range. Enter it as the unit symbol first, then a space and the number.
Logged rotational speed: rpm 5750
